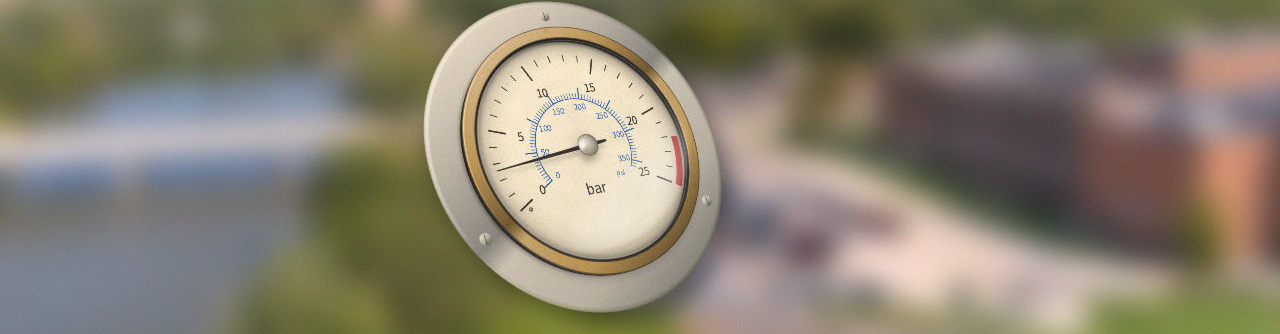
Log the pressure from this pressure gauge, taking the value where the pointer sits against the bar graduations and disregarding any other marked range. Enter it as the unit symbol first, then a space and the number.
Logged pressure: bar 2.5
